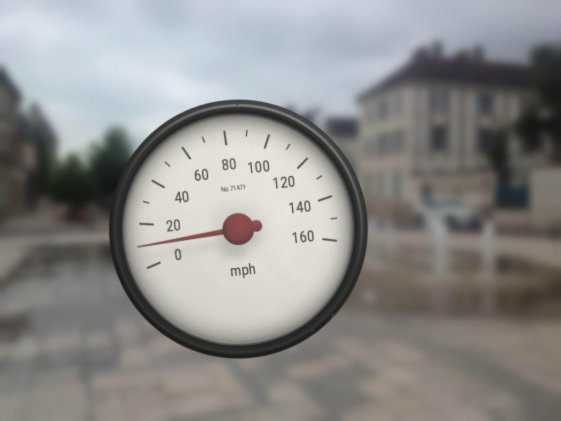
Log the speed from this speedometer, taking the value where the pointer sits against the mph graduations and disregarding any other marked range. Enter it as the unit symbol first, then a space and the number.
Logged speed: mph 10
